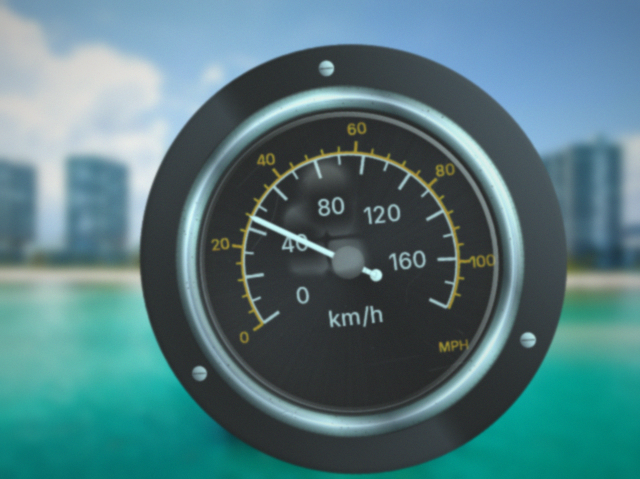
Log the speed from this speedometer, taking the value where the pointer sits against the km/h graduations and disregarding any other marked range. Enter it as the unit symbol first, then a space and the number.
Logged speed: km/h 45
